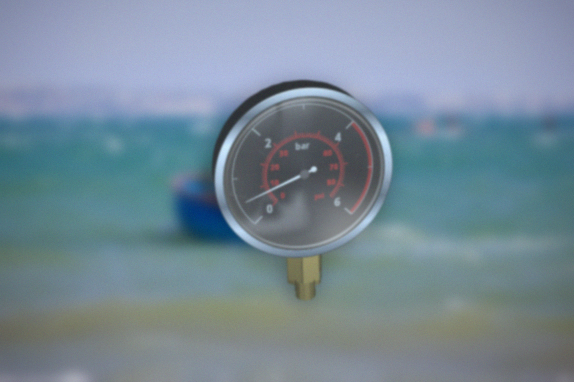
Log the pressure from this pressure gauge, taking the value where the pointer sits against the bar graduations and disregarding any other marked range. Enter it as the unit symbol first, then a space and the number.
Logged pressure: bar 0.5
